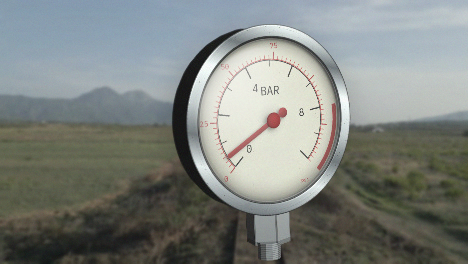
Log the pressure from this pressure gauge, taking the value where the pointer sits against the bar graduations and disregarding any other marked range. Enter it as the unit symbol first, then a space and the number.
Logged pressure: bar 0.5
